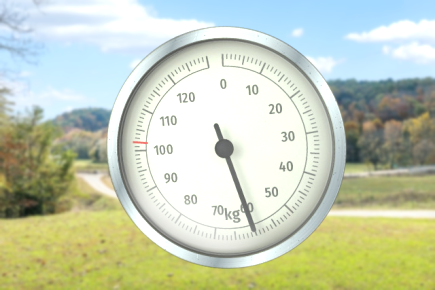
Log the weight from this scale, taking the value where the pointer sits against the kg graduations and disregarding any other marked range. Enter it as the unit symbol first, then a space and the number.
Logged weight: kg 60
